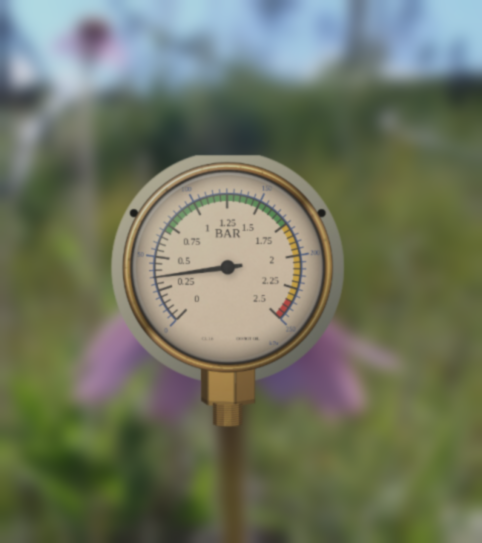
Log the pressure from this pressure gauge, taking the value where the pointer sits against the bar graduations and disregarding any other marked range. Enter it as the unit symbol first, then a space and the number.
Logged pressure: bar 0.35
